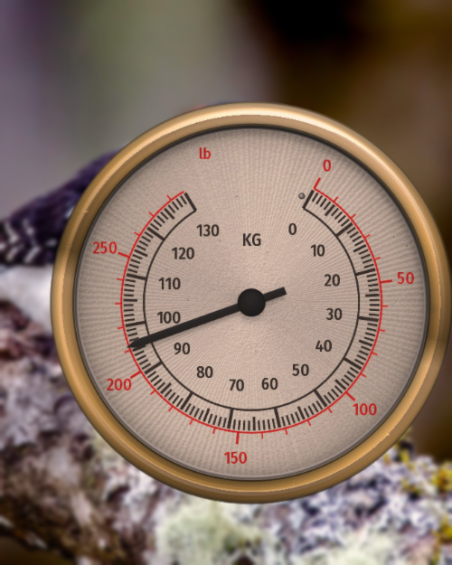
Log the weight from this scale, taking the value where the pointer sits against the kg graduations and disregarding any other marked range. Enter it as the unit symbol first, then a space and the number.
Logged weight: kg 96
